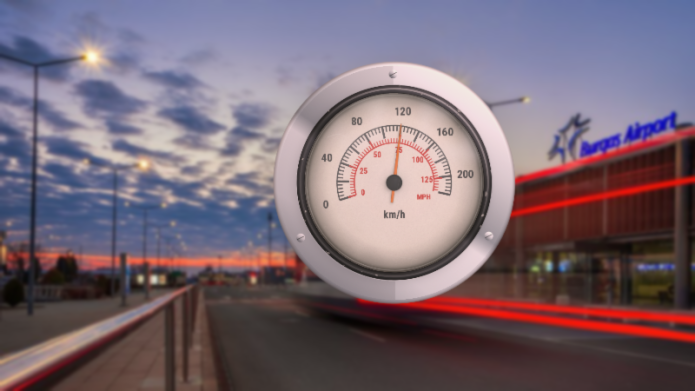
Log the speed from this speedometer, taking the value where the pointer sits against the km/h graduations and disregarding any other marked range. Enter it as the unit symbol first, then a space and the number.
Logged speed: km/h 120
